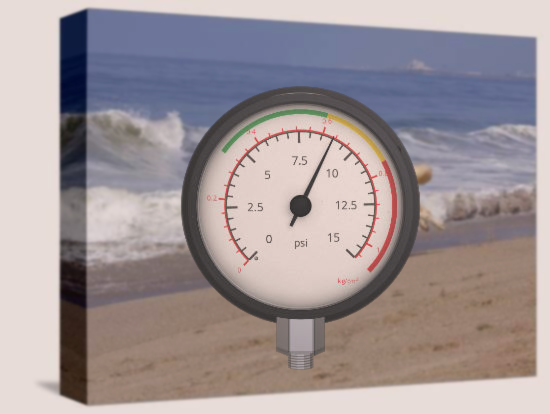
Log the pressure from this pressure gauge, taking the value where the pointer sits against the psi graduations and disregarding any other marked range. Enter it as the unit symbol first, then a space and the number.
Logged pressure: psi 9
